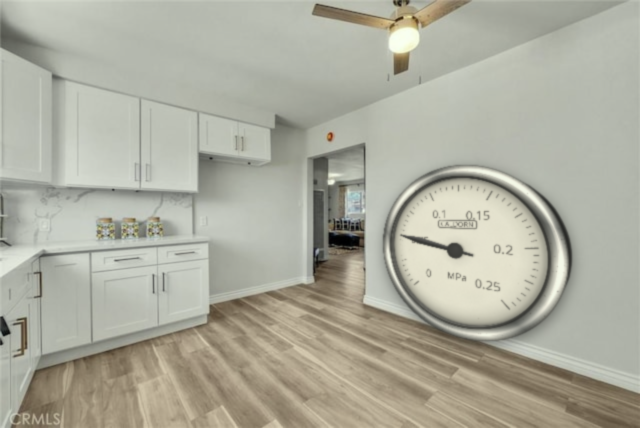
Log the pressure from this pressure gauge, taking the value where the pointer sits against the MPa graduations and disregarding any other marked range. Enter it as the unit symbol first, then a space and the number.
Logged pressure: MPa 0.05
